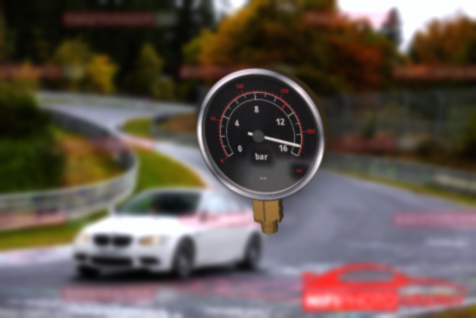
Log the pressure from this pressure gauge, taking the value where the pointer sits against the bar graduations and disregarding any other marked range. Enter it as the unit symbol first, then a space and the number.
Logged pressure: bar 15
